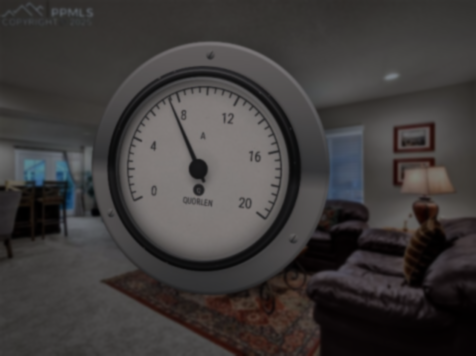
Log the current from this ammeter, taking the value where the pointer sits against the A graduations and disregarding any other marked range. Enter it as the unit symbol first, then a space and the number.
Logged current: A 7.5
